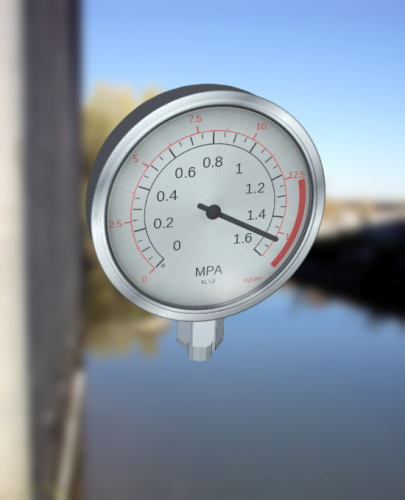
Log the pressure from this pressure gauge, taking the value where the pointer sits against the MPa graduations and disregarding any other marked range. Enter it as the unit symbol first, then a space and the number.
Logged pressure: MPa 1.5
